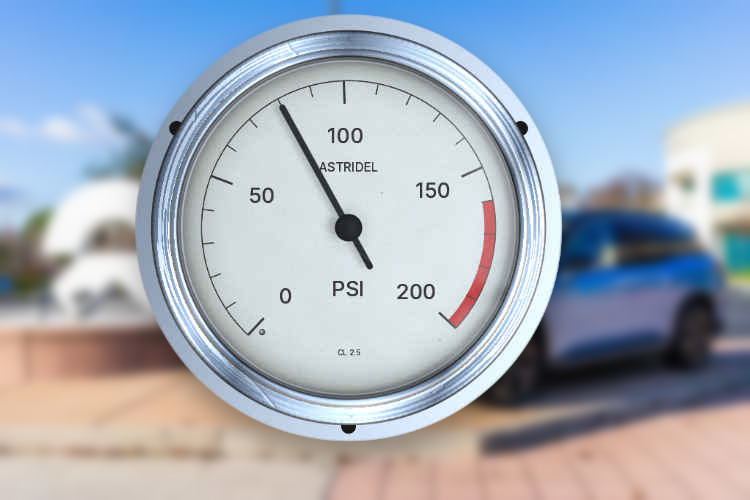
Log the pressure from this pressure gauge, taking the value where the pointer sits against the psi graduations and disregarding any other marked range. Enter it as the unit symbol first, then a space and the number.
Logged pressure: psi 80
